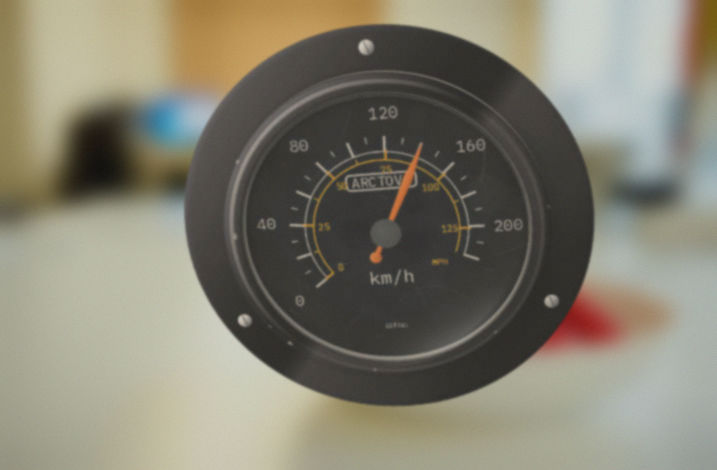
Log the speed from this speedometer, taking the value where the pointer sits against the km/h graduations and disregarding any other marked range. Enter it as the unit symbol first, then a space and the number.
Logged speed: km/h 140
